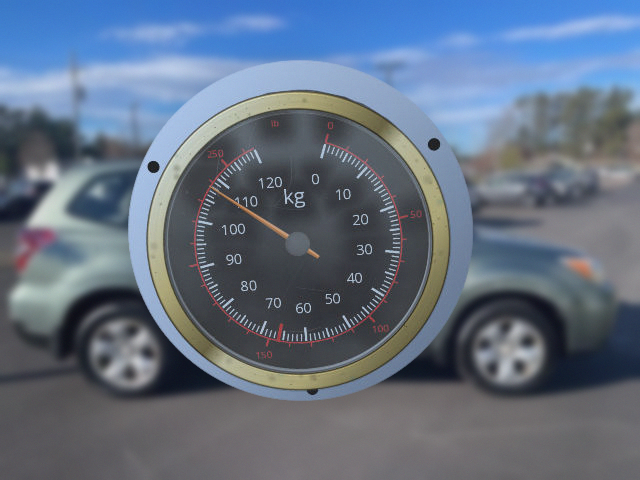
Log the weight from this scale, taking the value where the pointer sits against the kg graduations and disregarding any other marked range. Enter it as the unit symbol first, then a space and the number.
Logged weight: kg 108
